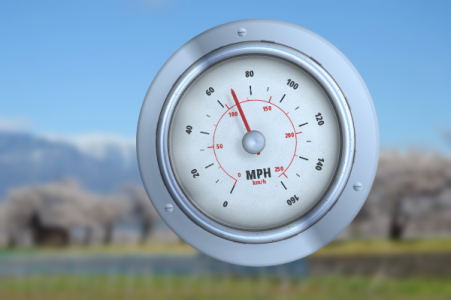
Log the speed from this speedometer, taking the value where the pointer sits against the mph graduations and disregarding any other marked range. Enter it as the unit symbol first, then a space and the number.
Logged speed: mph 70
